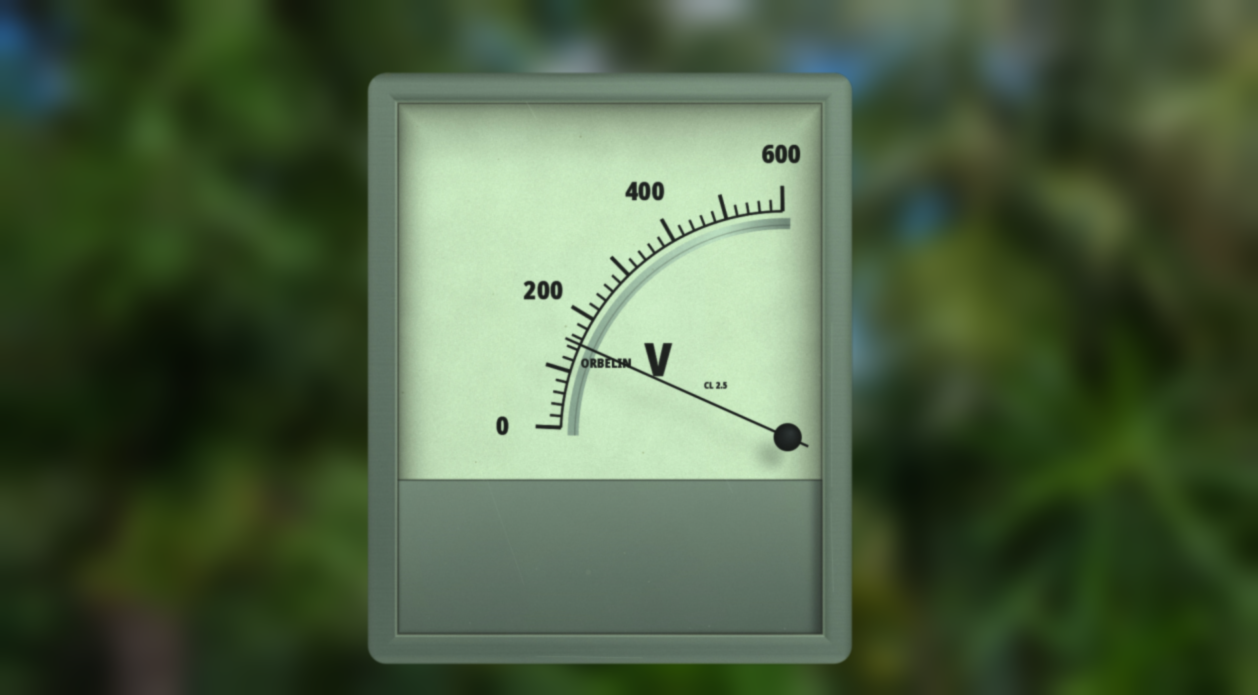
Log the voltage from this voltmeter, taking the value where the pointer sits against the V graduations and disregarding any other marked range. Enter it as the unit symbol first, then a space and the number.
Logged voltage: V 150
